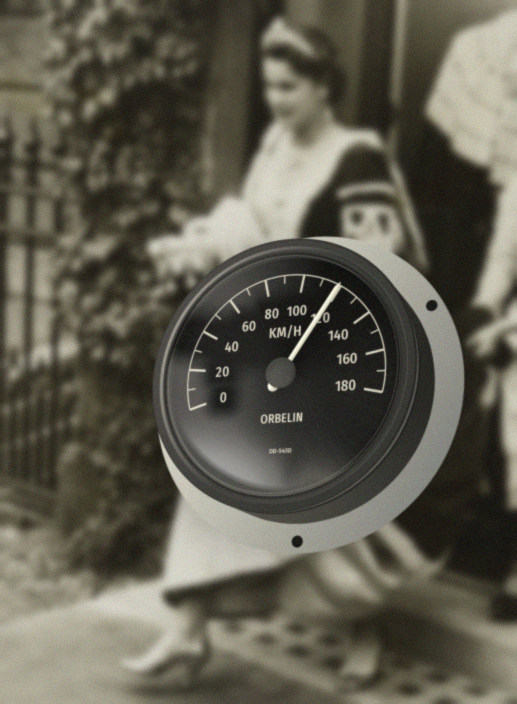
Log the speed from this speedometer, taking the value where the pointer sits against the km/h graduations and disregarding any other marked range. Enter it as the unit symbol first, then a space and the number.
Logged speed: km/h 120
